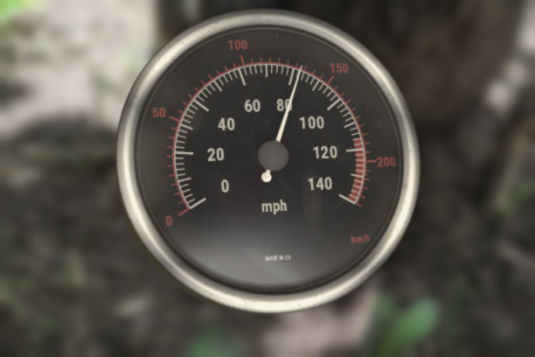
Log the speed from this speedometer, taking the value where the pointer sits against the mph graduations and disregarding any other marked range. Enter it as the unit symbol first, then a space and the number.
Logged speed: mph 82
